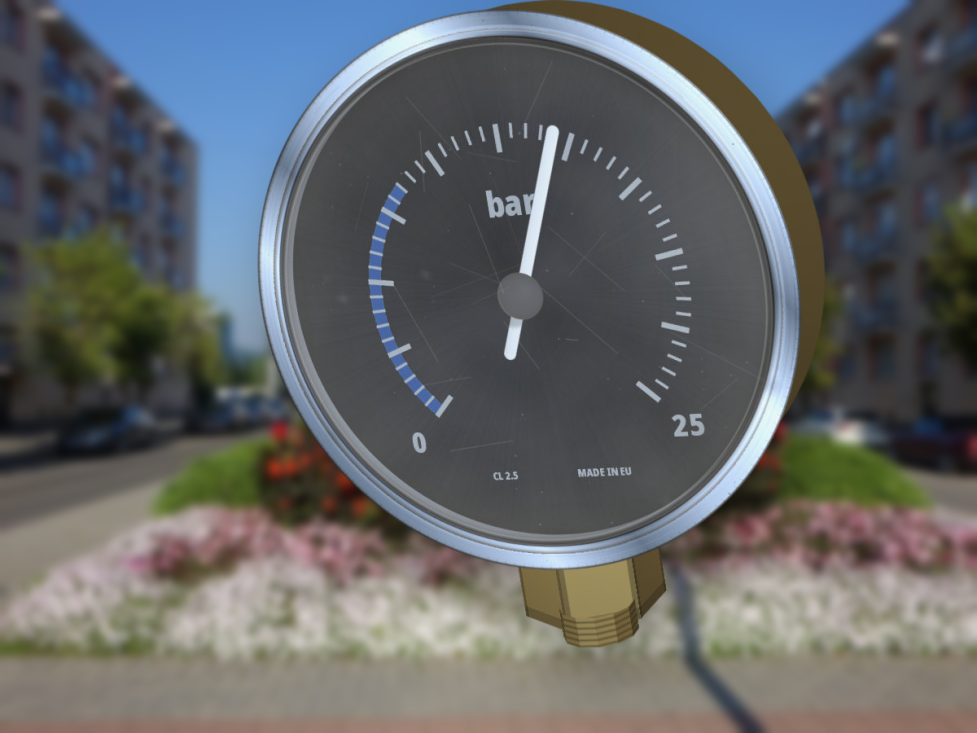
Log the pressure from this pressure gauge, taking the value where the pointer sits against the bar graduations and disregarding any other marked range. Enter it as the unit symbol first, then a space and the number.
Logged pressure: bar 14.5
